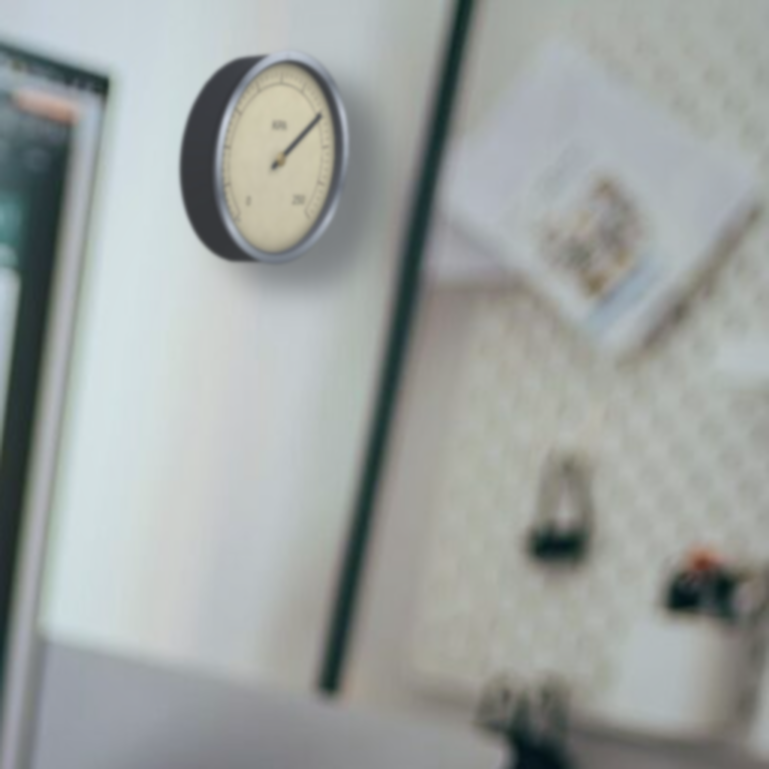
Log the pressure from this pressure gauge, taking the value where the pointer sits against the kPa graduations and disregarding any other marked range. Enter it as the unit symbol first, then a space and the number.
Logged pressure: kPa 175
